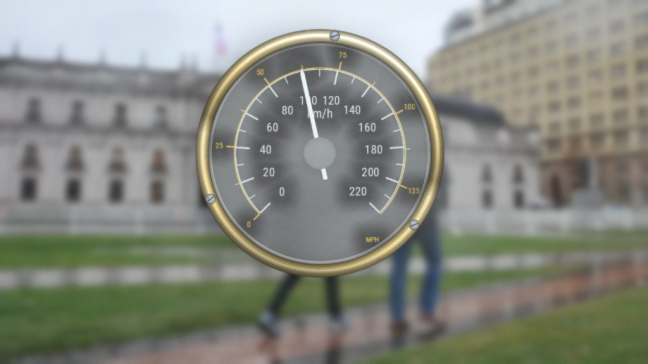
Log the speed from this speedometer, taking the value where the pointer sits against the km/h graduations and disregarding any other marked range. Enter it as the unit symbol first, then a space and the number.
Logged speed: km/h 100
